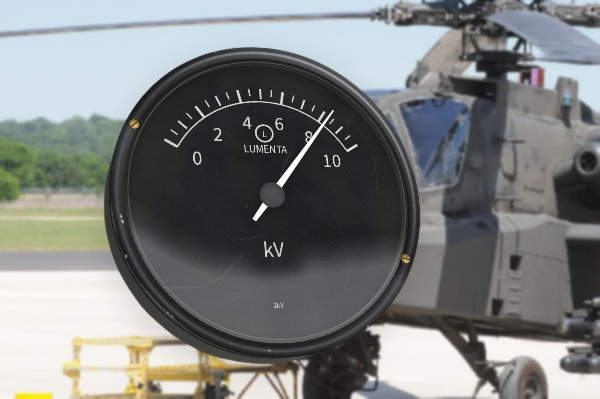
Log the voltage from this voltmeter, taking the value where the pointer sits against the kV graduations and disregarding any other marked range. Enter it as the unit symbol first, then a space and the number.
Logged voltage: kV 8.25
